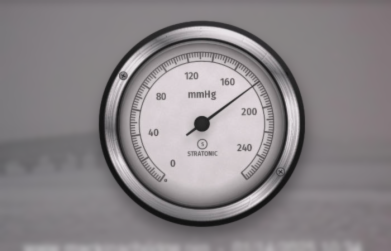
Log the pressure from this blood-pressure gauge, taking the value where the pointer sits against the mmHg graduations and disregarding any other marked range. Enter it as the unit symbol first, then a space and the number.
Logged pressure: mmHg 180
